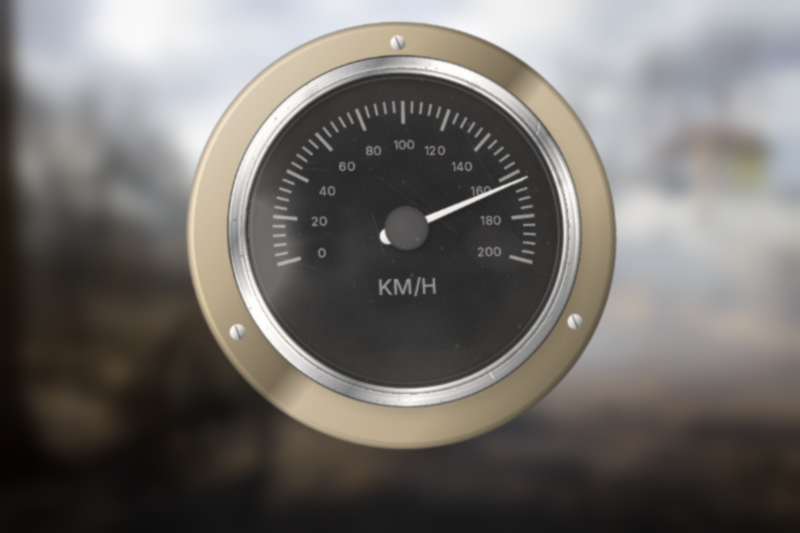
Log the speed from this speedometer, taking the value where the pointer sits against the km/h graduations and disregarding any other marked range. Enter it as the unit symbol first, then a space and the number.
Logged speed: km/h 164
